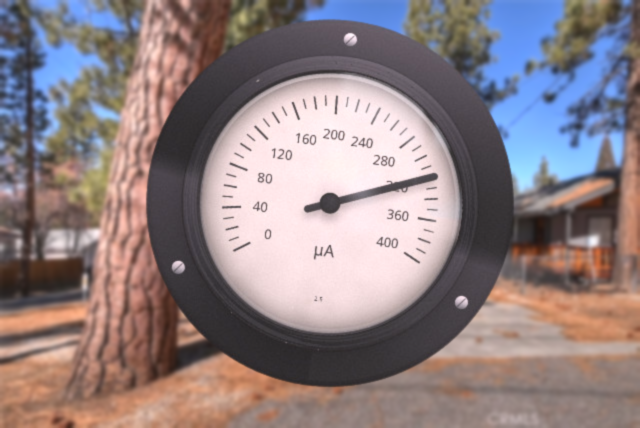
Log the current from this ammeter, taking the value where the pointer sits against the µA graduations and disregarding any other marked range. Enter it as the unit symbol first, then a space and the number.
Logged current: µA 320
